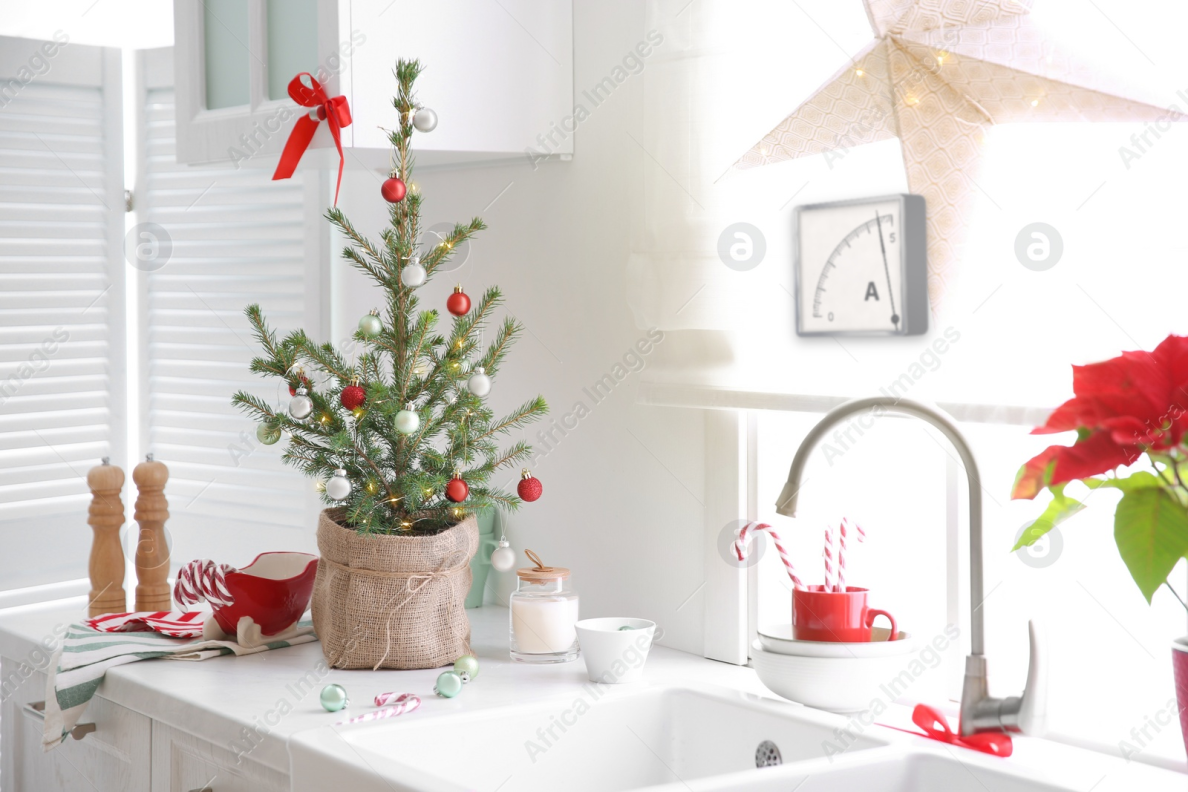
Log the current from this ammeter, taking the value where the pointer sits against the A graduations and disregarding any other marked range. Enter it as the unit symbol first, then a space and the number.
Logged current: A 4.5
